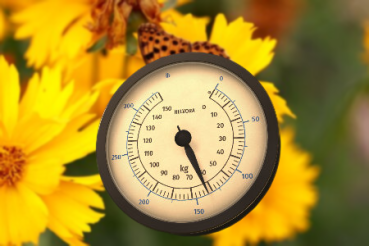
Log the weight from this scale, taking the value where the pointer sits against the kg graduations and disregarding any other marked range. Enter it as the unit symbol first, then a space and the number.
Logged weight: kg 62
